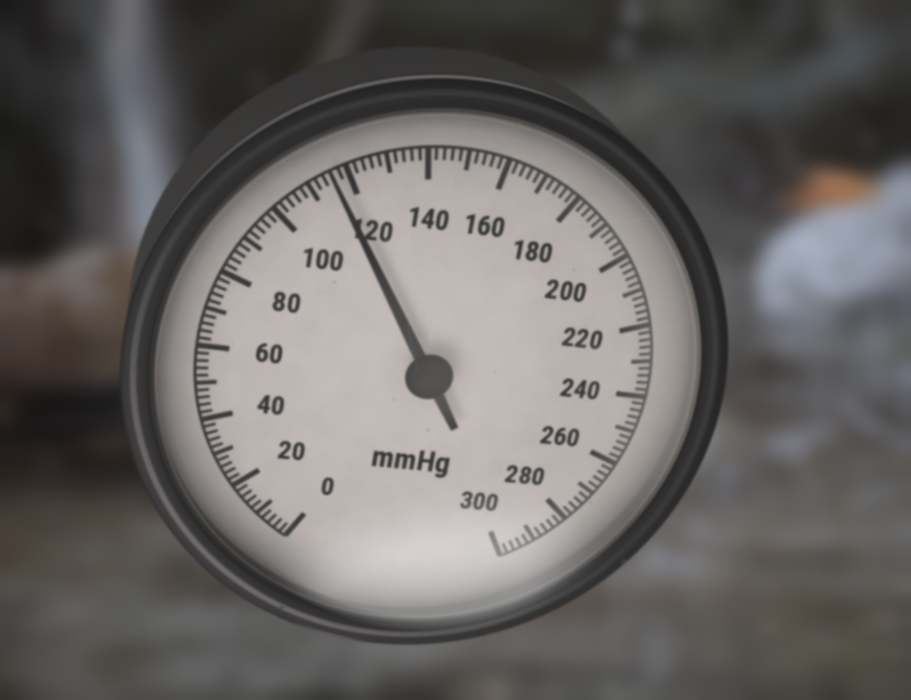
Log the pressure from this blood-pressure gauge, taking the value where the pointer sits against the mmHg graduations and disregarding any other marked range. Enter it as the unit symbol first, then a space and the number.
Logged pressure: mmHg 116
